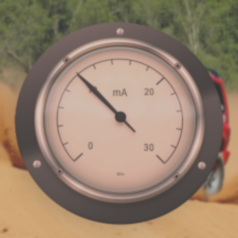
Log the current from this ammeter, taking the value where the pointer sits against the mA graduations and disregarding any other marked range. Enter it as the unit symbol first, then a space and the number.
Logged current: mA 10
